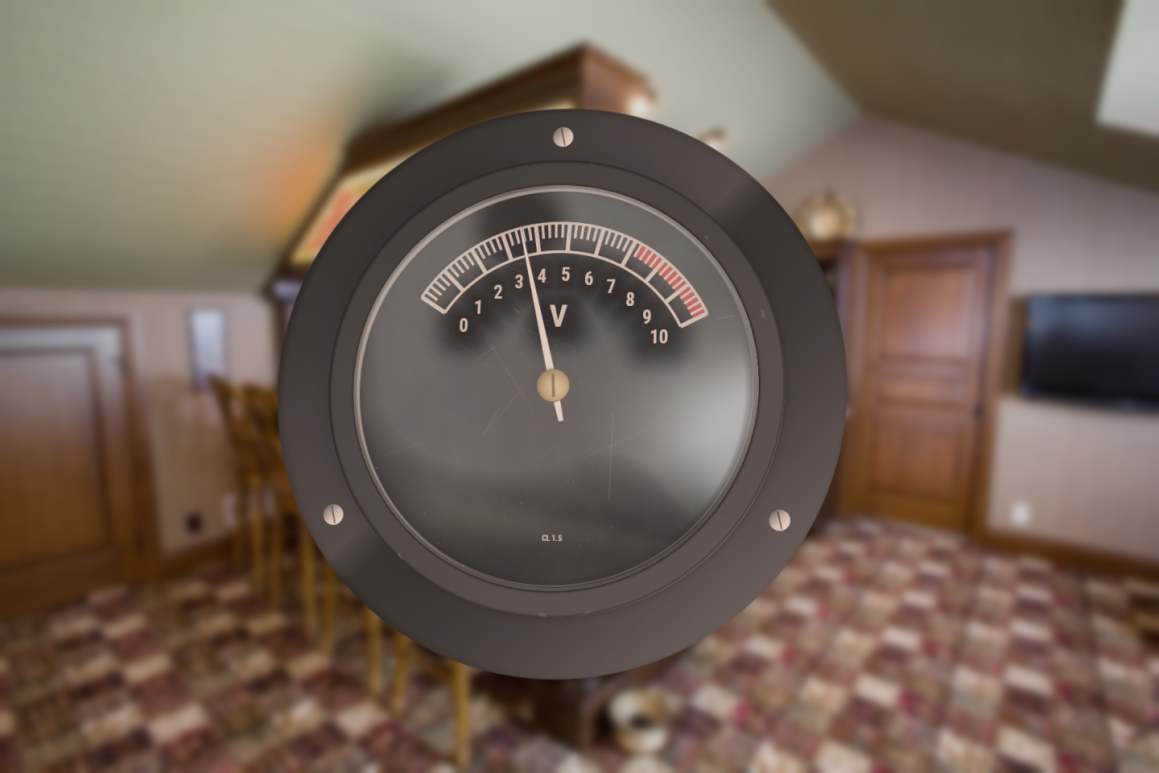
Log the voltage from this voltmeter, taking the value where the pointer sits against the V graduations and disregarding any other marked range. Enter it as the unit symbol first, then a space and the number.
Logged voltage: V 3.6
